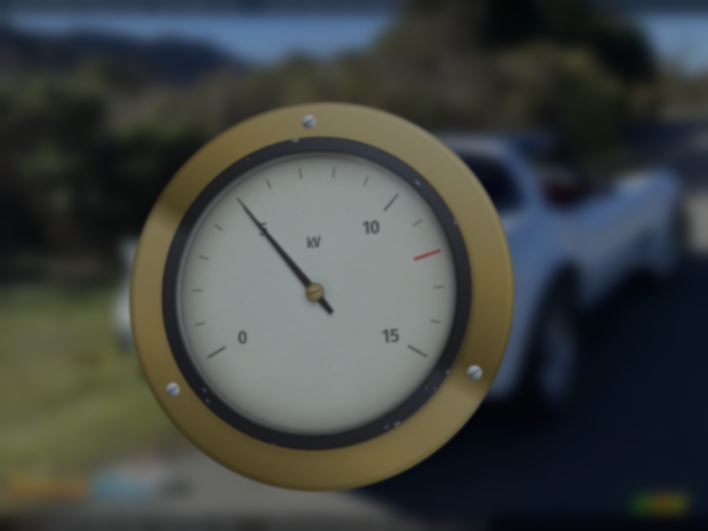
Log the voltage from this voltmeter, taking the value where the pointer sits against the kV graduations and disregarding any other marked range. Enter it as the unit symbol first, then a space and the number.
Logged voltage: kV 5
